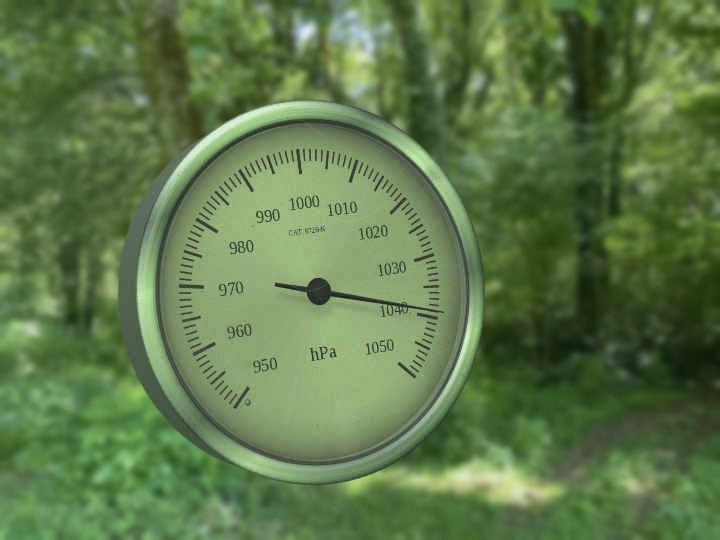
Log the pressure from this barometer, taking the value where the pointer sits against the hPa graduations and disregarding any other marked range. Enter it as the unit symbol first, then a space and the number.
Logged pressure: hPa 1039
